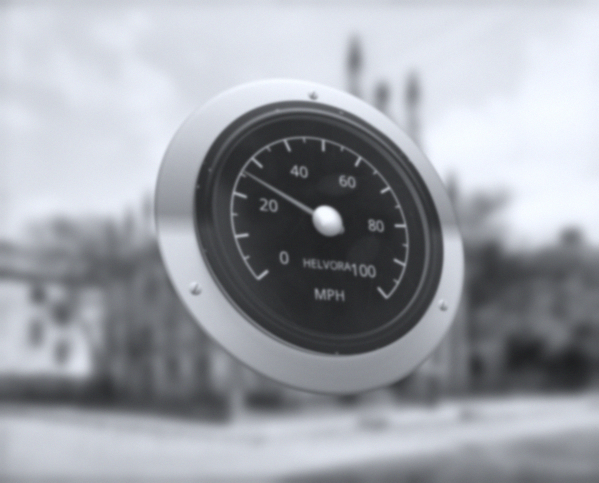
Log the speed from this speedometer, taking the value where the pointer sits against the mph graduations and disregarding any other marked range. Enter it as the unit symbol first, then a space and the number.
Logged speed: mph 25
